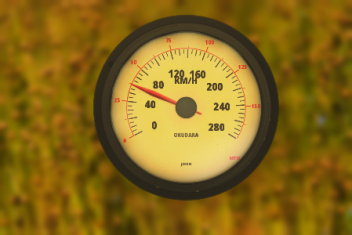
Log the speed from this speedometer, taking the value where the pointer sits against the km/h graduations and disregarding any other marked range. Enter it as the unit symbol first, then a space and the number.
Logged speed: km/h 60
